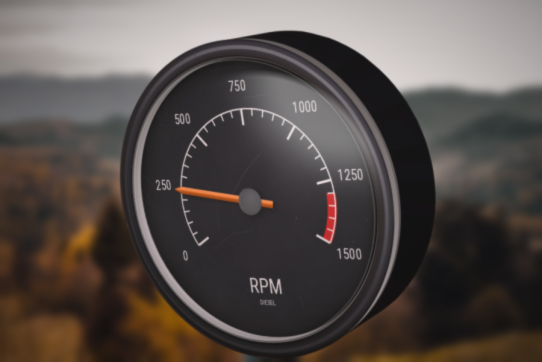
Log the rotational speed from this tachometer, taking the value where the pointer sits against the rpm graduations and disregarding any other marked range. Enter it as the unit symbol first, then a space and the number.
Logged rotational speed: rpm 250
